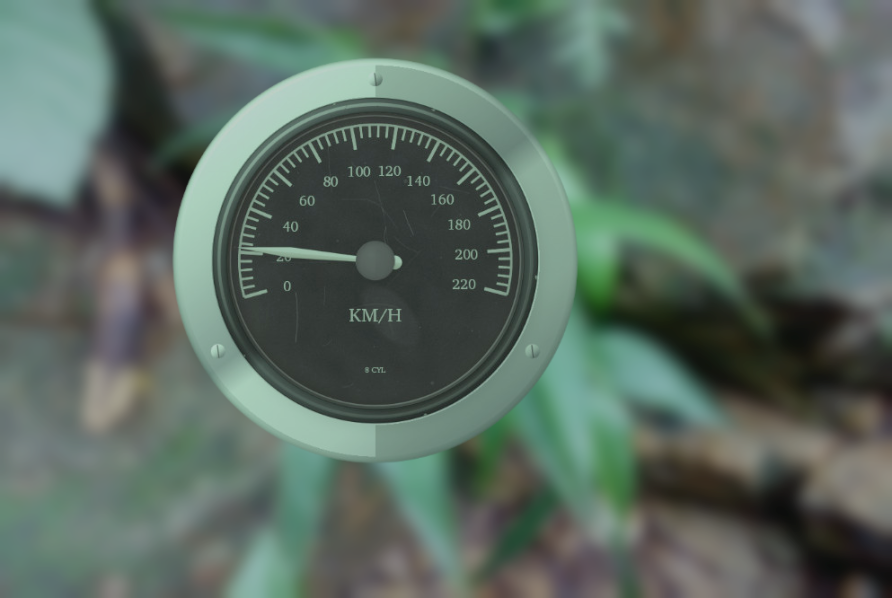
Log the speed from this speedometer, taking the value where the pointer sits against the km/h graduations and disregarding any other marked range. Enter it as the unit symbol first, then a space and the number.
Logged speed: km/h 22
